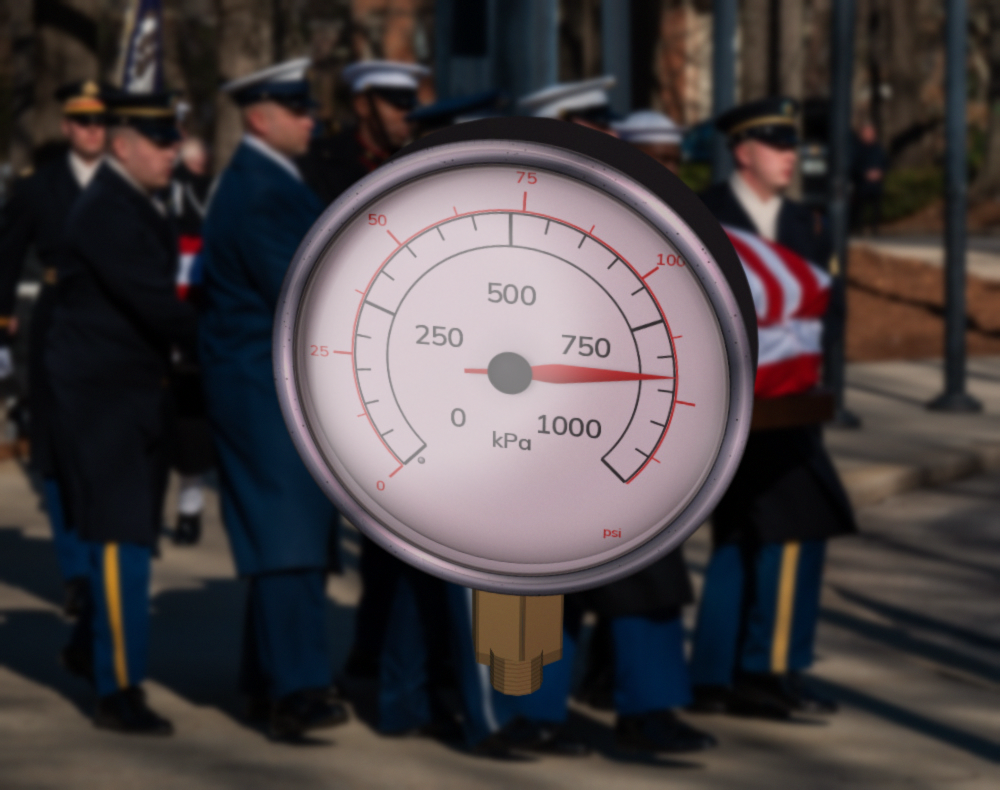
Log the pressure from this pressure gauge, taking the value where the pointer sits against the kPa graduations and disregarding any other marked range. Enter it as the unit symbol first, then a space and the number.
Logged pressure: kPa 825
